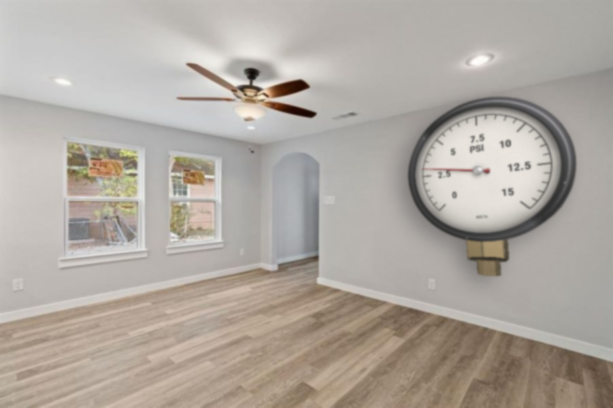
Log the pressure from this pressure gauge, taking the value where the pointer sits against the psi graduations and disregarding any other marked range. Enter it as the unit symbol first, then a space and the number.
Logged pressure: psi 3
